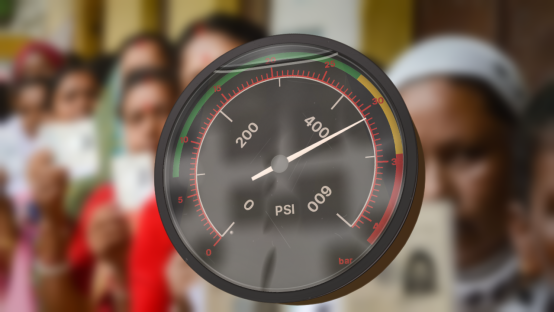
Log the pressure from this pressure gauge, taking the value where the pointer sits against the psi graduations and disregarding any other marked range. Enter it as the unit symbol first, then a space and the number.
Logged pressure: psi 450
